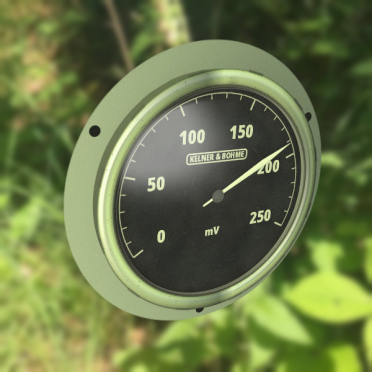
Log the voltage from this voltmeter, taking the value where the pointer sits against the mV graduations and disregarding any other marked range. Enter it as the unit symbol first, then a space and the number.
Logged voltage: mV 190
